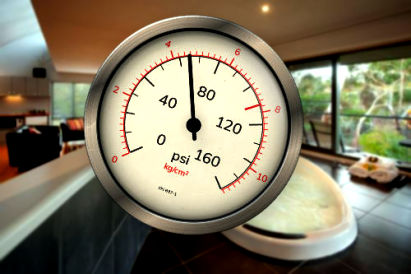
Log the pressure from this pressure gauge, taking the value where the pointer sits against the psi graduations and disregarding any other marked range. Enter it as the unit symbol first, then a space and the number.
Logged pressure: psi 65
